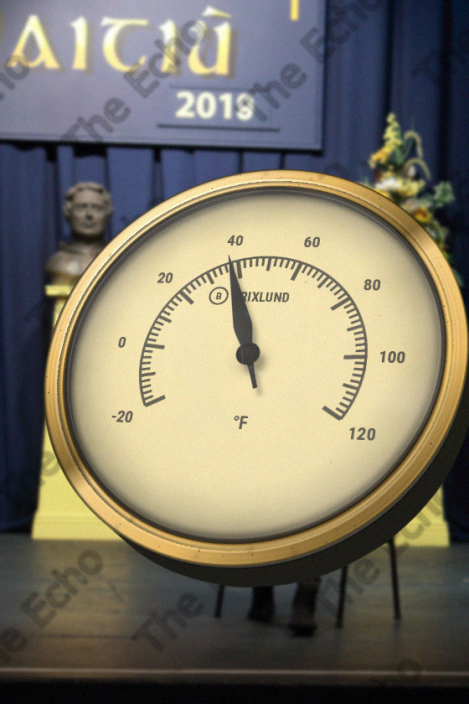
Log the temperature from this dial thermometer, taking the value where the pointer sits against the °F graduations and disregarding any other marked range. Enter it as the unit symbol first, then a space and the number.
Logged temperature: °F 38
